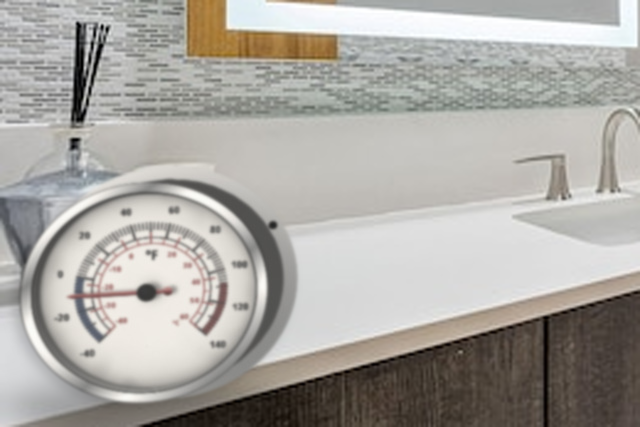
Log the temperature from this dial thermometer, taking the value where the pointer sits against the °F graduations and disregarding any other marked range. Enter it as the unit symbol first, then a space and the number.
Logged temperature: °F -10
